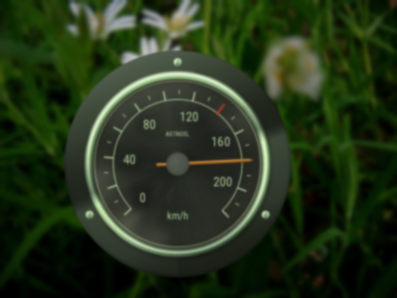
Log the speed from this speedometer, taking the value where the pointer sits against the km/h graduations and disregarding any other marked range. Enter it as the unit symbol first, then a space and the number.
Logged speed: km/h 180
